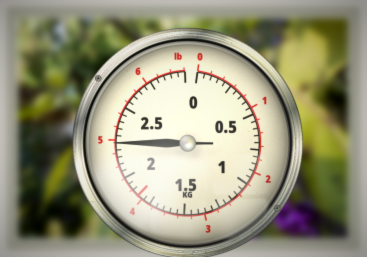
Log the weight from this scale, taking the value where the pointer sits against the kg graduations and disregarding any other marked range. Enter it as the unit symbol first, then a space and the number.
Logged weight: kg 2.25
